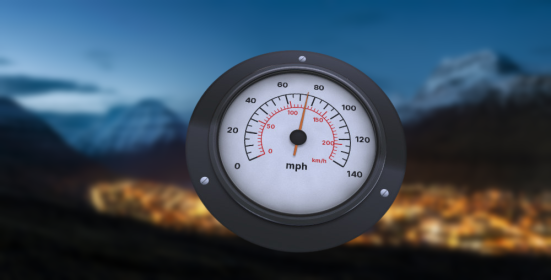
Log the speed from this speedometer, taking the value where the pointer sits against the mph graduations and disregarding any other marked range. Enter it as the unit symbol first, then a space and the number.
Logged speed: mph 75
